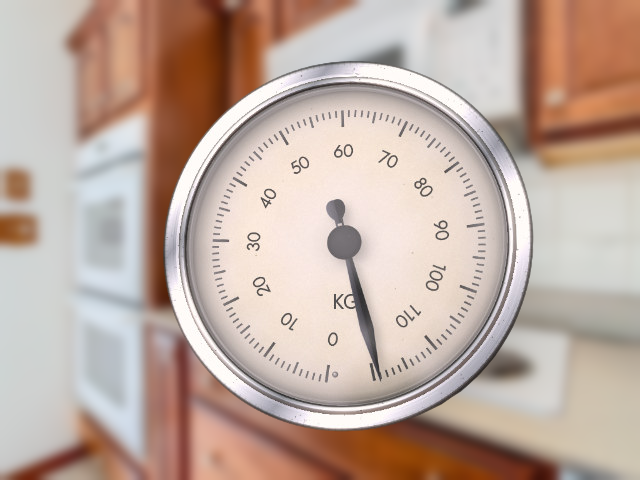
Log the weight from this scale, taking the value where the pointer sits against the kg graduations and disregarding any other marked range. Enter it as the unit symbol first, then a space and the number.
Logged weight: kg 119
